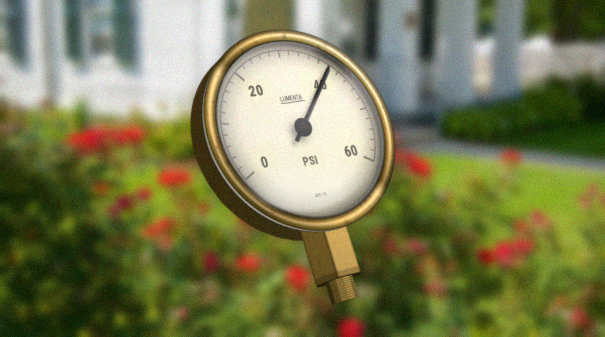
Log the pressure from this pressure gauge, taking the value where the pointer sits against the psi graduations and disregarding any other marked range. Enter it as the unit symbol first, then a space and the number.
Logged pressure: psi 40
